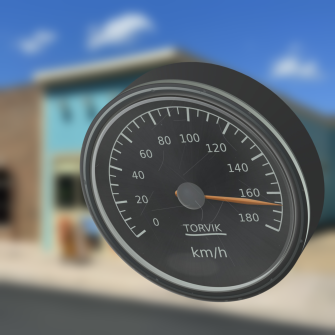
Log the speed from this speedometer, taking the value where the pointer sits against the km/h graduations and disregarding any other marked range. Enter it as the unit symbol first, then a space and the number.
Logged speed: km/h 165
